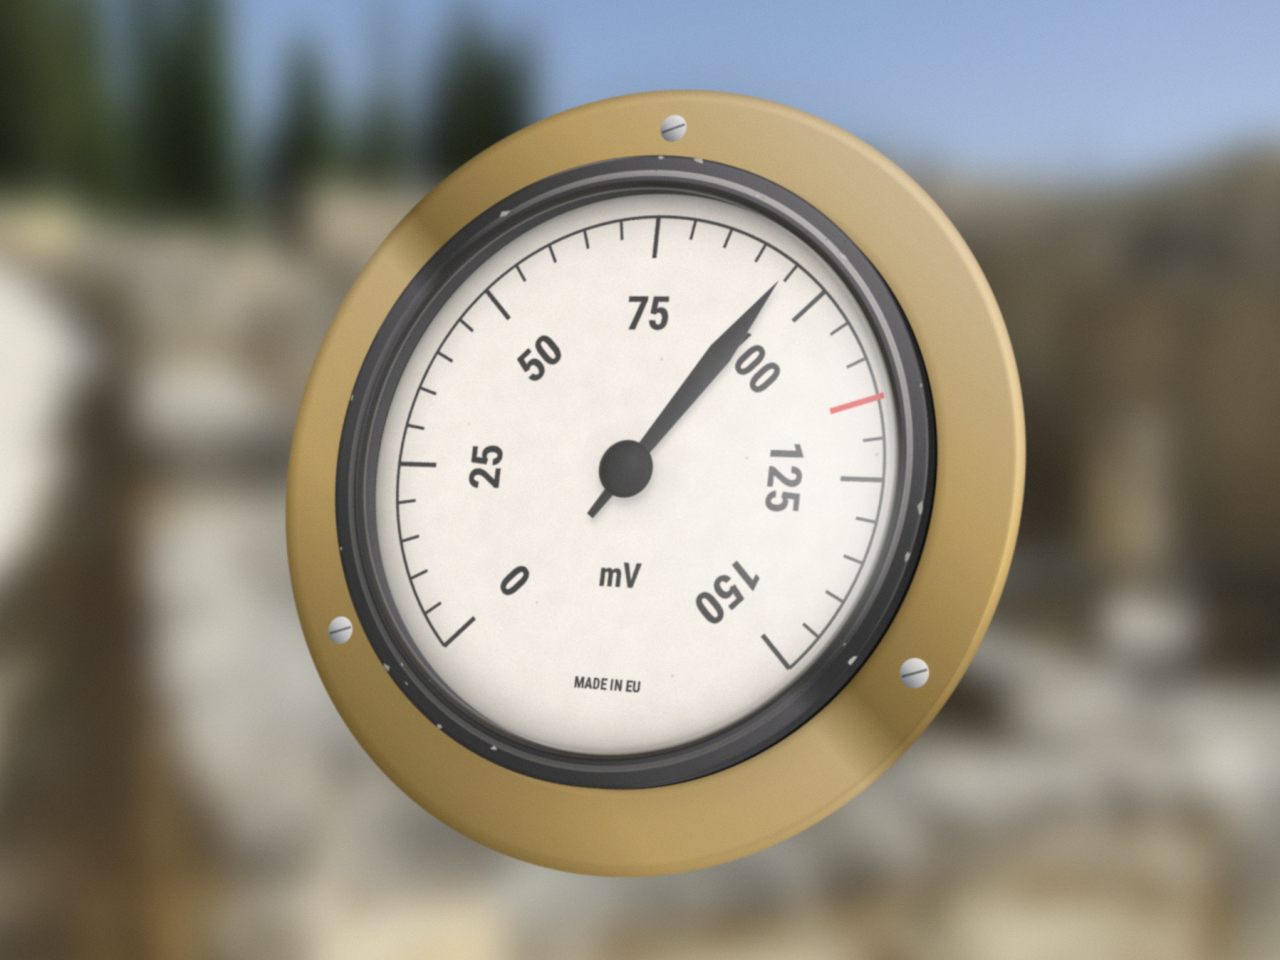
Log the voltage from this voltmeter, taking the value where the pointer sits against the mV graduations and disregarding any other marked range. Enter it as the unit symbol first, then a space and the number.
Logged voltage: mV 95
